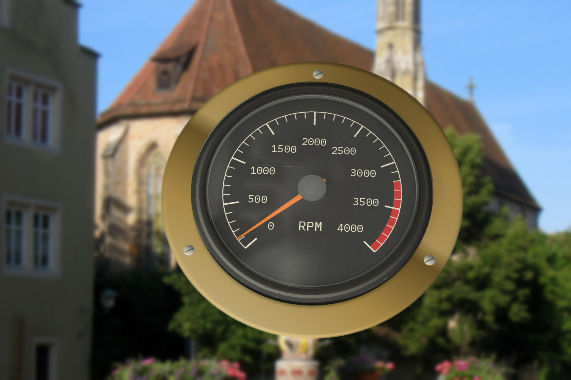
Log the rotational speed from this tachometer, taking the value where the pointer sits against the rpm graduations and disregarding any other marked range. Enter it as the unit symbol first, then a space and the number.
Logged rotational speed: rpm 100
